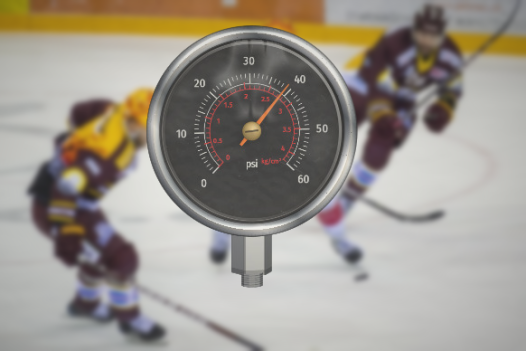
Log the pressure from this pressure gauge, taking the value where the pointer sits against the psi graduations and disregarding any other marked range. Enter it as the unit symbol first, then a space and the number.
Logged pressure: psi 39
